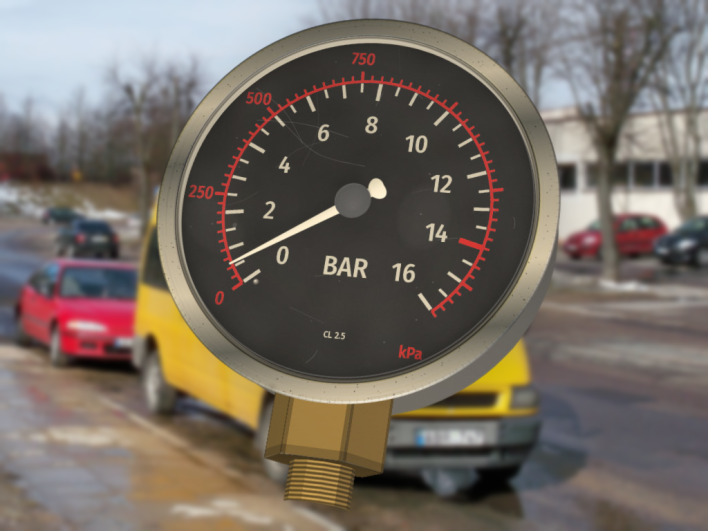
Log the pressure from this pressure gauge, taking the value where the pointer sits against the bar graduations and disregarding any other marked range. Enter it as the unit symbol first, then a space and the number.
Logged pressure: bar 0.5
